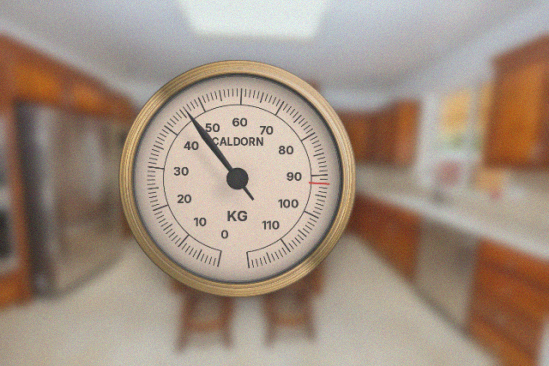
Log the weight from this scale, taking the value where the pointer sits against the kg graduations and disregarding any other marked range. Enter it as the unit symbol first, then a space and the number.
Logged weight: kg 46
